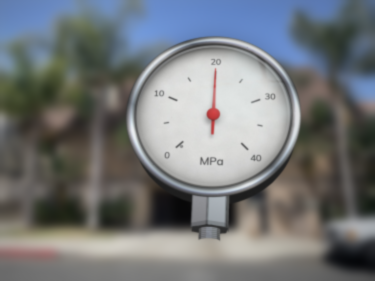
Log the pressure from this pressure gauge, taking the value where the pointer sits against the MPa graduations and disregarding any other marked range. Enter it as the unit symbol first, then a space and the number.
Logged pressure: MPa 20
